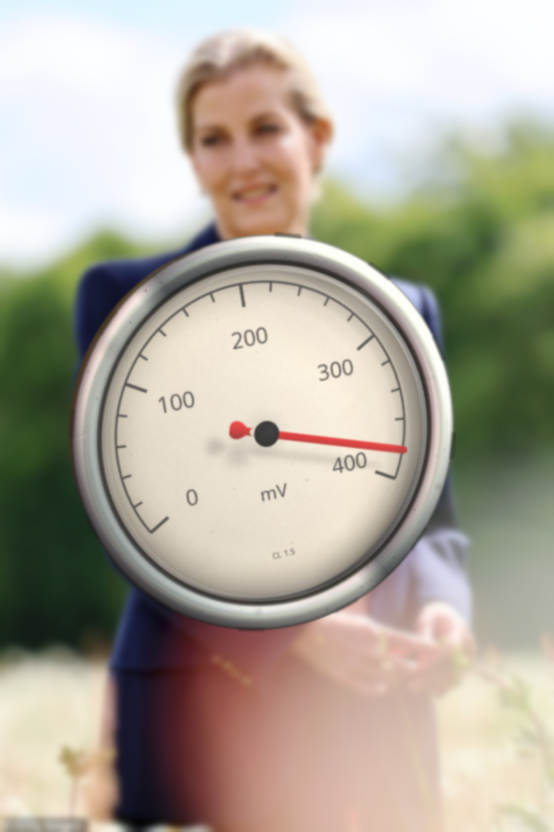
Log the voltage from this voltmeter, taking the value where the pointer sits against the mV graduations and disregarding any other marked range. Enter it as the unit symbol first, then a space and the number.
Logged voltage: mV 380
